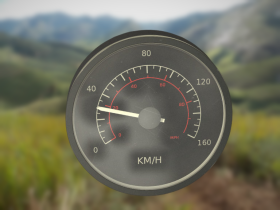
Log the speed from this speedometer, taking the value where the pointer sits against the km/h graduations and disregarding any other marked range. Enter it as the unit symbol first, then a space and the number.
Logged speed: km/h 30
